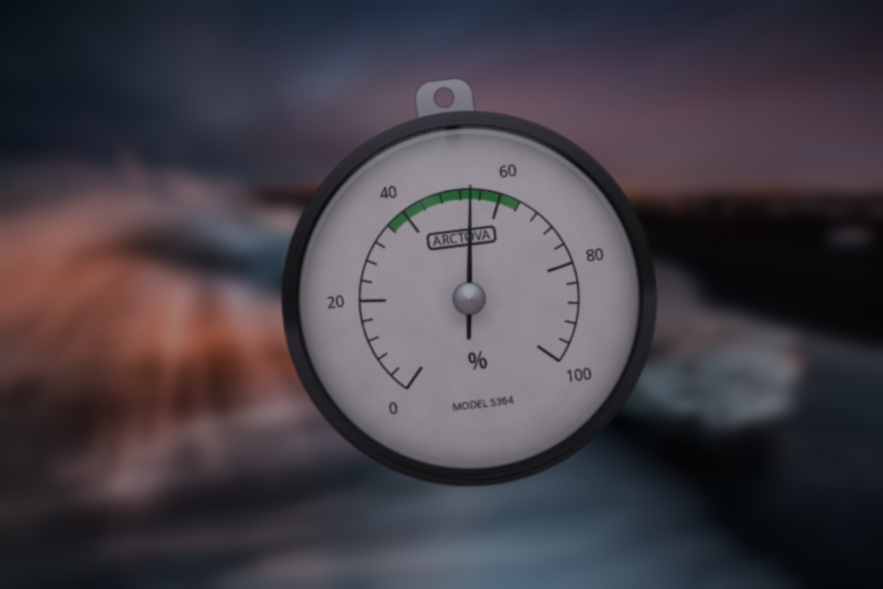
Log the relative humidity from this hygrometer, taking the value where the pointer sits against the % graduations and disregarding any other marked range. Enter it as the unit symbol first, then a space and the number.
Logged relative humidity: % 54
